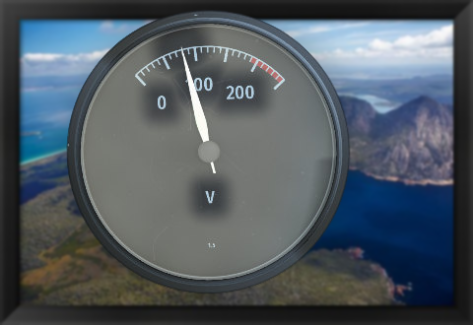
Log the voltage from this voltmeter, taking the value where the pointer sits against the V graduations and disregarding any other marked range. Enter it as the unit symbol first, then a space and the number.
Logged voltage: V 80
